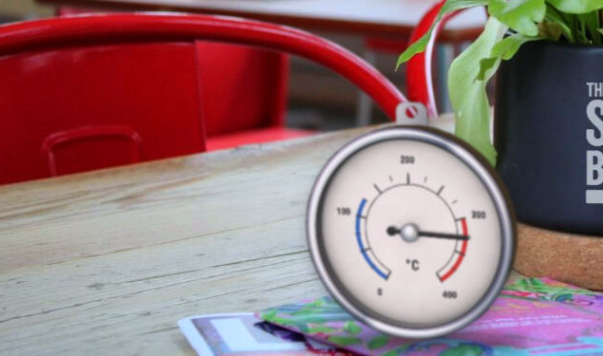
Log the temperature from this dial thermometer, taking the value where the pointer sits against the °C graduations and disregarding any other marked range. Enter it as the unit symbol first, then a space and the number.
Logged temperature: °C 325
